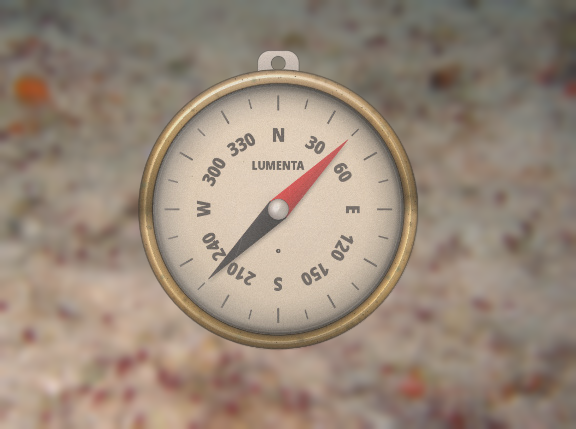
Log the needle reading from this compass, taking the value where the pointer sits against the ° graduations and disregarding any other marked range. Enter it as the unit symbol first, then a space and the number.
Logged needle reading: ° 45
